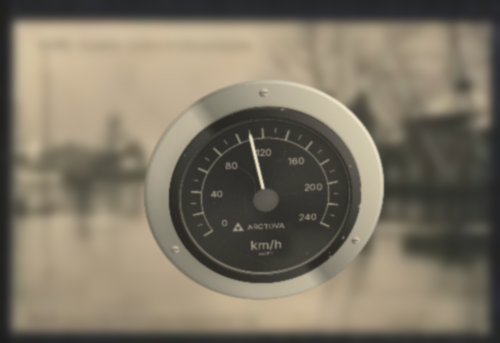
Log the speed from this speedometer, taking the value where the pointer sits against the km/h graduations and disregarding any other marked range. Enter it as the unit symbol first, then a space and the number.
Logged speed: km/h 110
